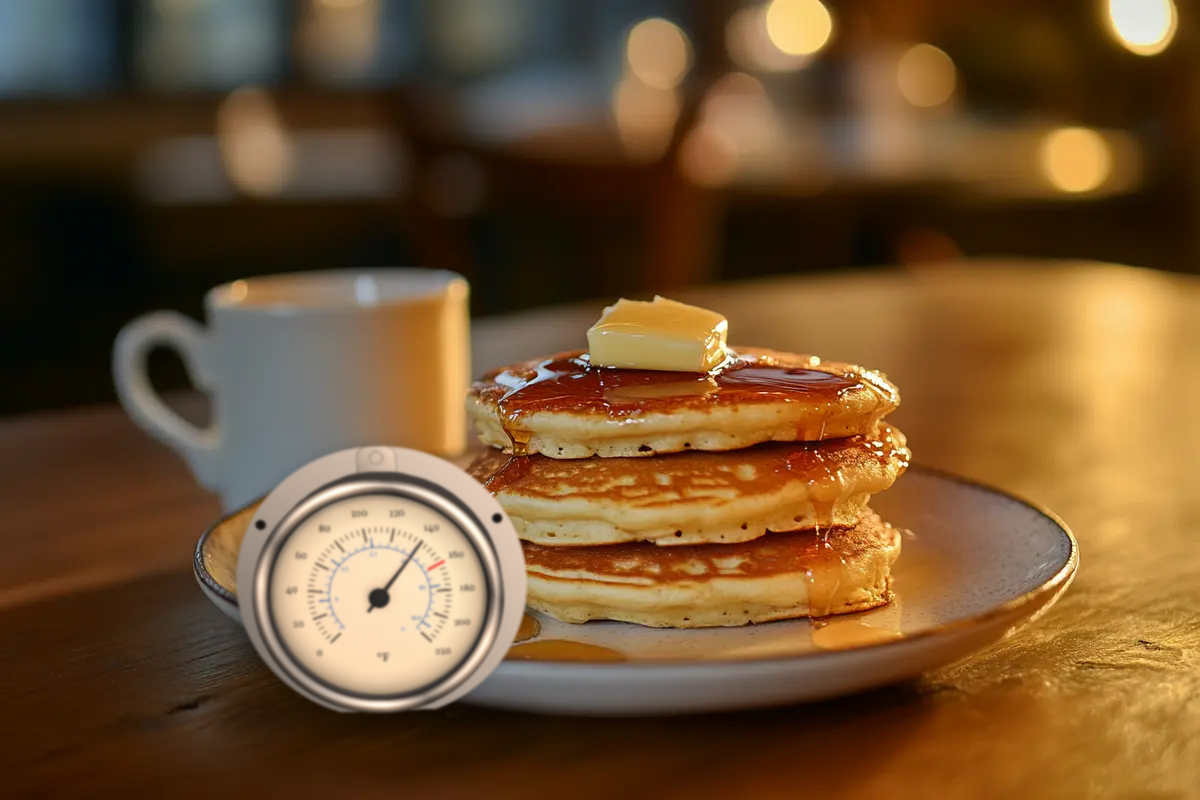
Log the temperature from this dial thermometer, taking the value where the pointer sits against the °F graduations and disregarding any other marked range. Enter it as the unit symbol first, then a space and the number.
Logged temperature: °F 140
